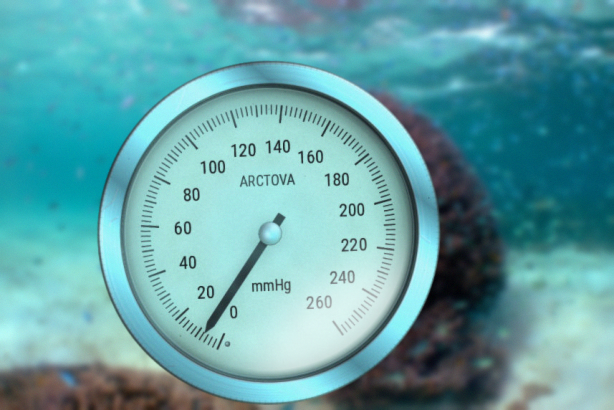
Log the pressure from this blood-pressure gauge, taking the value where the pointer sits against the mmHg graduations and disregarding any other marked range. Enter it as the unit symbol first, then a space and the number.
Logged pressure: mmHg 8
